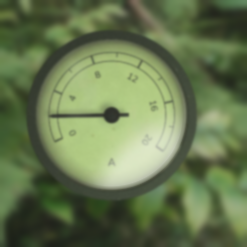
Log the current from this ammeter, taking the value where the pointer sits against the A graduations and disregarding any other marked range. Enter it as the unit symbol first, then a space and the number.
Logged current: A 2
